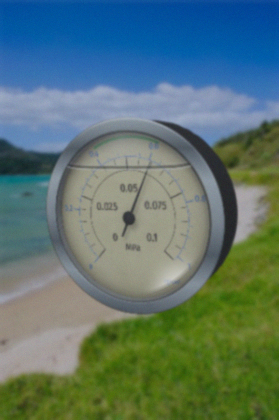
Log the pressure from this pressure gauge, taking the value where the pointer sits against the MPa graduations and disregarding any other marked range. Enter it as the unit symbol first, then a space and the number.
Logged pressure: MPa 0.06
